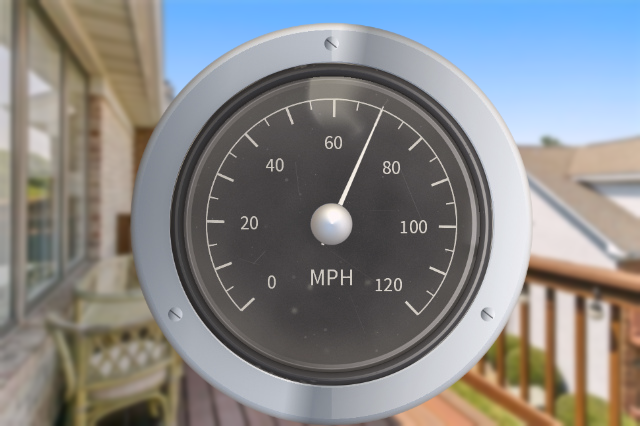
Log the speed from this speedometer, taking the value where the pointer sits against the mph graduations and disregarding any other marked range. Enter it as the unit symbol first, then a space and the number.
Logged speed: mph 70
